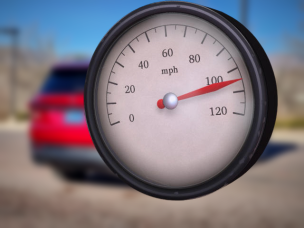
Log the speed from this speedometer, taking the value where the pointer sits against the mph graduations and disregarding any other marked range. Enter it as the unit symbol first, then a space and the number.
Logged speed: mph 105
